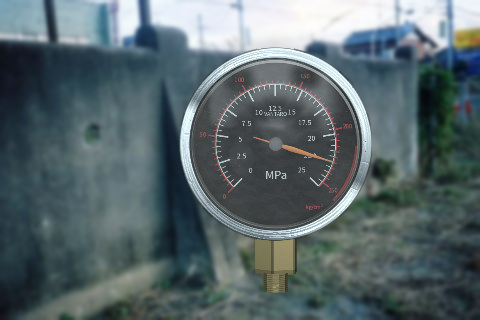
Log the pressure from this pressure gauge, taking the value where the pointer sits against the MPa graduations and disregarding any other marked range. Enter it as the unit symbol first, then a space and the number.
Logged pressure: MPa 22.5
